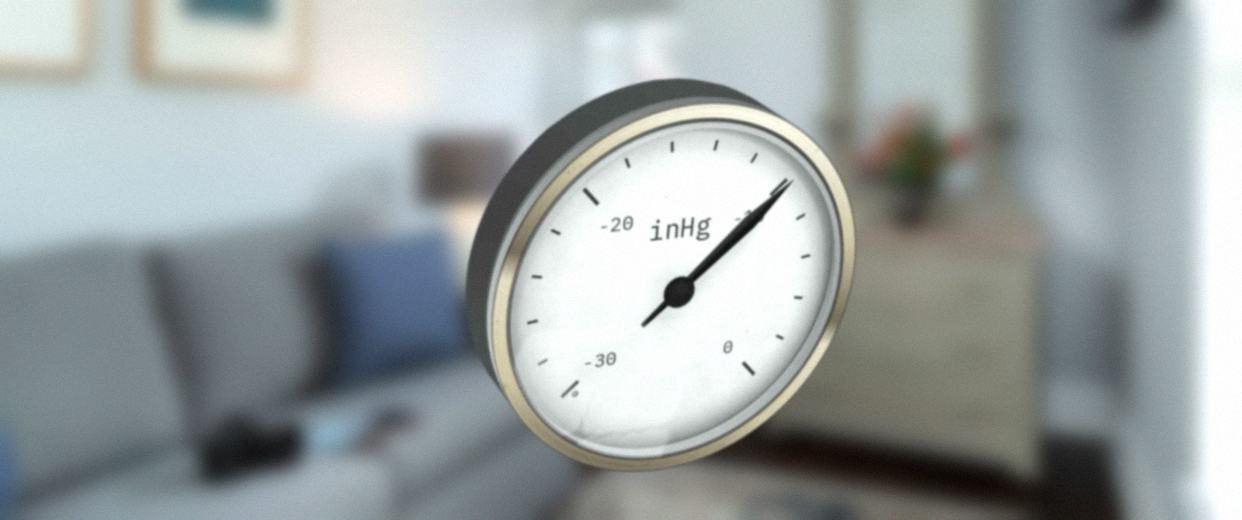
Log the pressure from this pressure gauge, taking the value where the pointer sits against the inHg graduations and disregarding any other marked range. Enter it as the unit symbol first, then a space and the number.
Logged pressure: inHg -10
